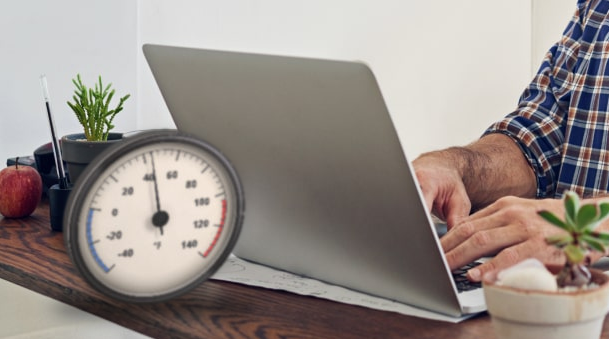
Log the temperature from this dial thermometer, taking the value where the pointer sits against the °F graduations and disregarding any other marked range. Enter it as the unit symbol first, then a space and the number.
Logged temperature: °F 44
